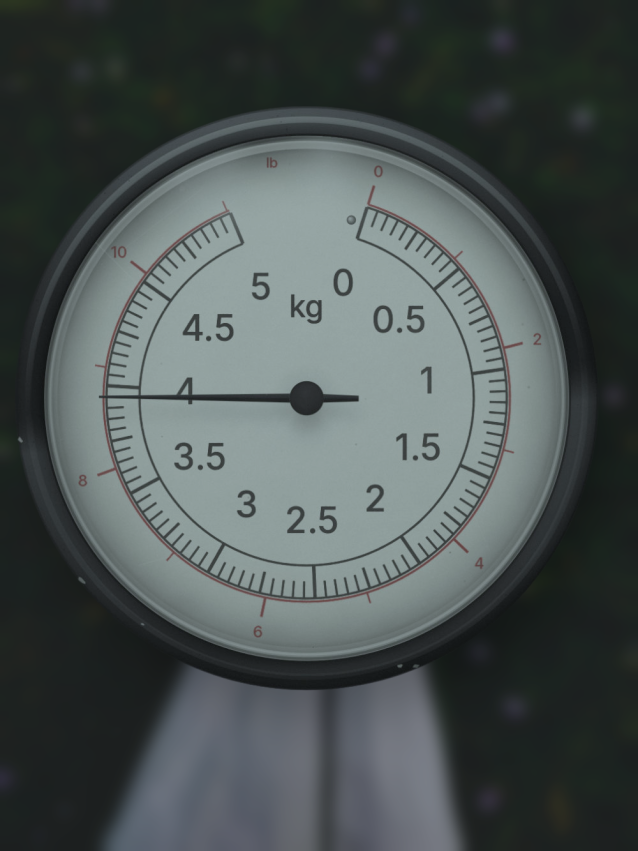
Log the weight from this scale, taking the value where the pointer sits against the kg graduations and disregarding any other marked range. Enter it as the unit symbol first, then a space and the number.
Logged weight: kg 3.95
